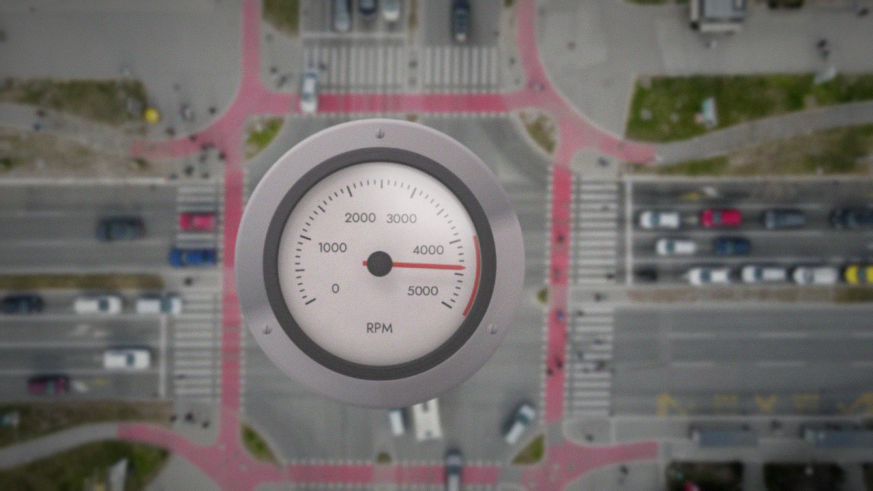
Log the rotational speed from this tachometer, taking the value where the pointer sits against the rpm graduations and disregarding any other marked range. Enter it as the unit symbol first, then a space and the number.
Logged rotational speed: rpm 4400
